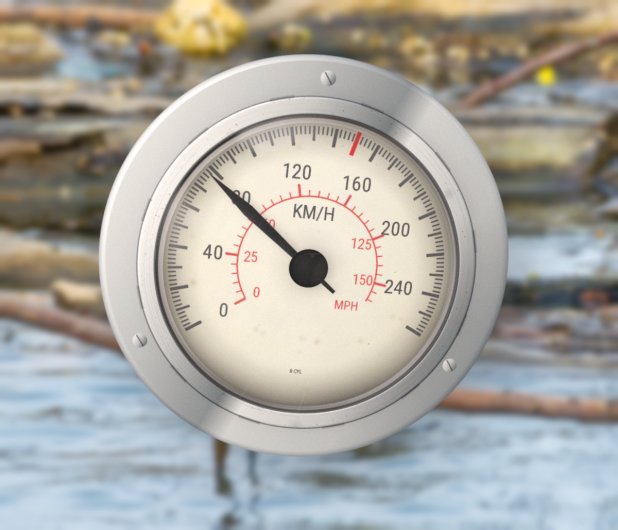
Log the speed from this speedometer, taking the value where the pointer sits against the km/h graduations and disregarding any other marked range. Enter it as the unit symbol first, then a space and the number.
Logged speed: km/h 78
